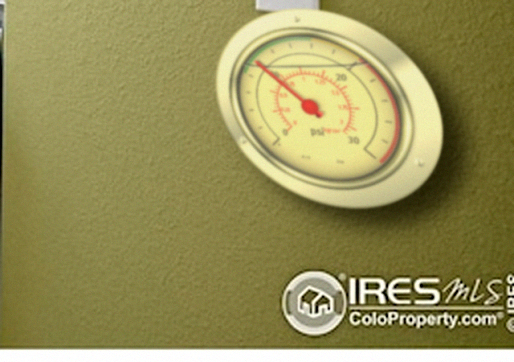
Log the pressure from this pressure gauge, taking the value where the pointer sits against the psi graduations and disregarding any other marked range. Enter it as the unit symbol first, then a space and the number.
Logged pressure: psi 10
